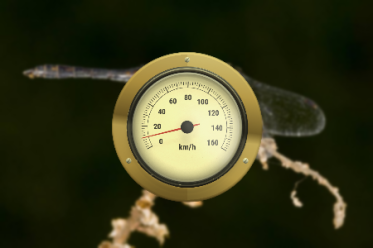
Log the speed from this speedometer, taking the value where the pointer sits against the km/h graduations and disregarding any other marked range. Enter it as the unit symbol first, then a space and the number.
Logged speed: km/h 10
